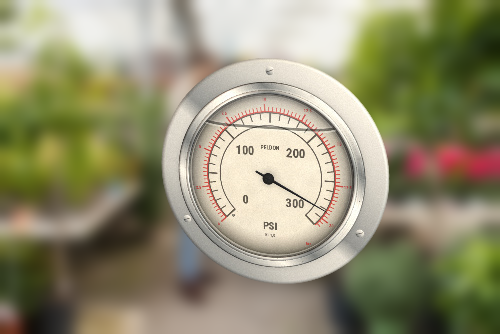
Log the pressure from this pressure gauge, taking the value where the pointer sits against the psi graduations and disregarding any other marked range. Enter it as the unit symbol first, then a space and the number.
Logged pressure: psi 280
